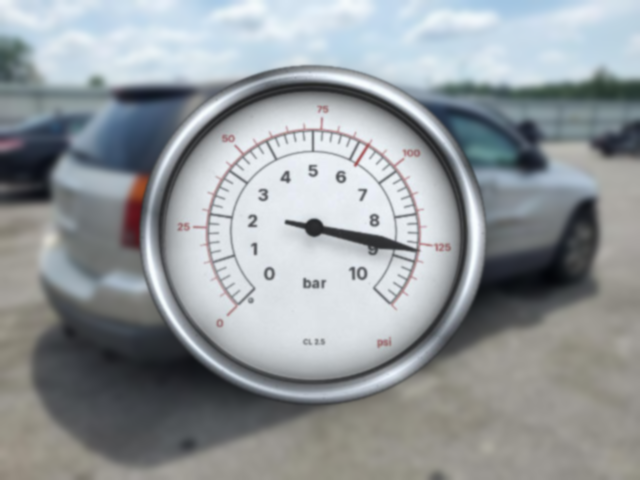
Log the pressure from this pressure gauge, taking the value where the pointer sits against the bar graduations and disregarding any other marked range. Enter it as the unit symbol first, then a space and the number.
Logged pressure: bar 8.8
